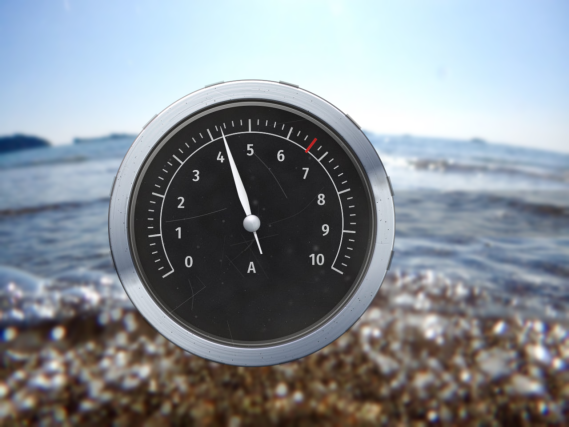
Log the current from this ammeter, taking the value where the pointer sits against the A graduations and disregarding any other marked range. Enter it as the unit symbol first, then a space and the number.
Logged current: A 4.3
